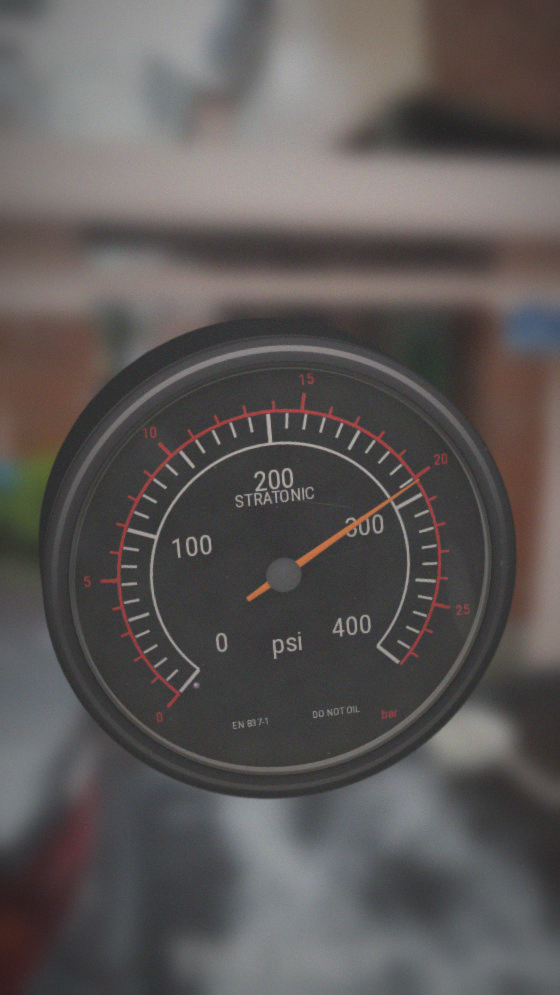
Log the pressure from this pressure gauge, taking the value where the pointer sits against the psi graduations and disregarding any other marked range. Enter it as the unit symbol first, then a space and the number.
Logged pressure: psi 290
